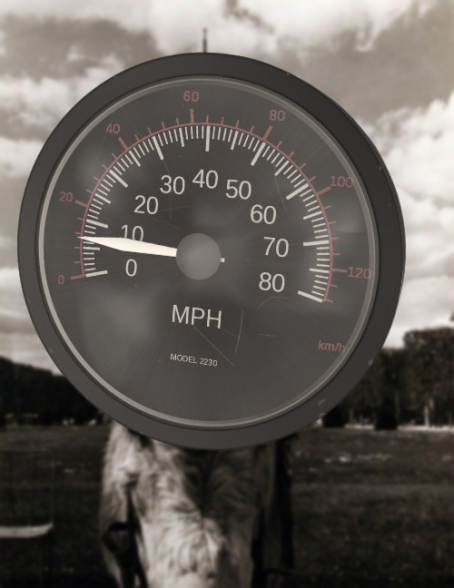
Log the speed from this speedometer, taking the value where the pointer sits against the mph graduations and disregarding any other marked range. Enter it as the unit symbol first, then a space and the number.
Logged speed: mph 7
